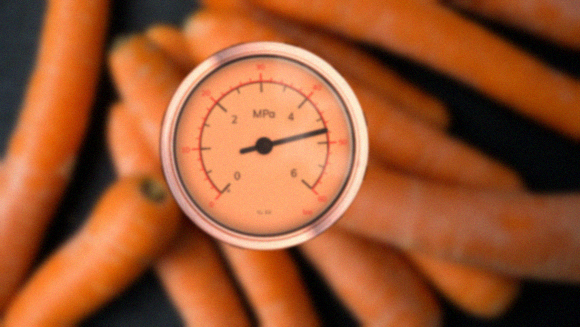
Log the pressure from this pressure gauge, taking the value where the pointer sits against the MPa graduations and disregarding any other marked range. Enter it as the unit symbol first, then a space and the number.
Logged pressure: MPa 4.75
